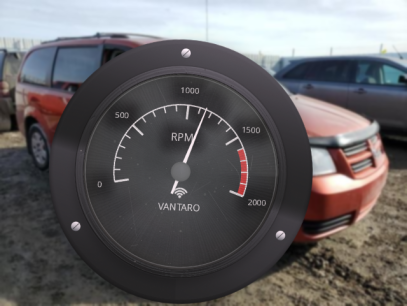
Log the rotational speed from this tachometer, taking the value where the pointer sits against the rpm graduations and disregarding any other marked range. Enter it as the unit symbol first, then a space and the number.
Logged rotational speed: rpm 1150
